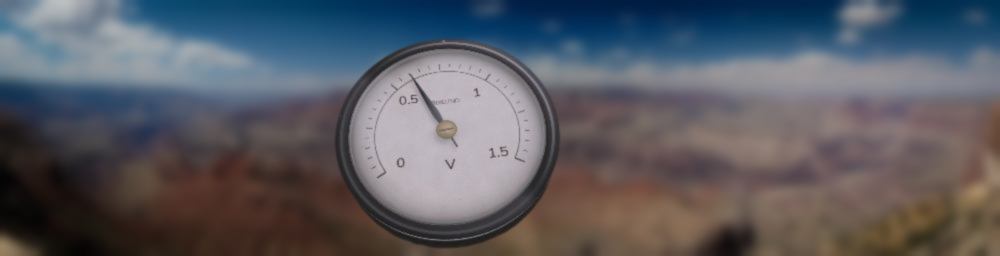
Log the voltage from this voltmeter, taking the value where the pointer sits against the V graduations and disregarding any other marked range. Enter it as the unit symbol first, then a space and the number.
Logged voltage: V 0.6
